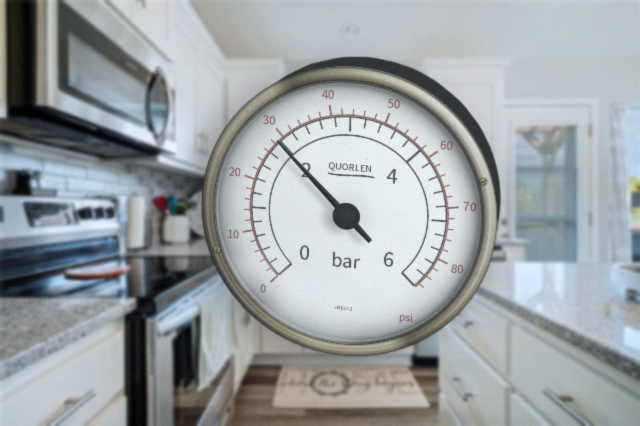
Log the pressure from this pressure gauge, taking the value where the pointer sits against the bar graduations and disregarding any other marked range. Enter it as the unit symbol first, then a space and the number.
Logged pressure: bar 2
